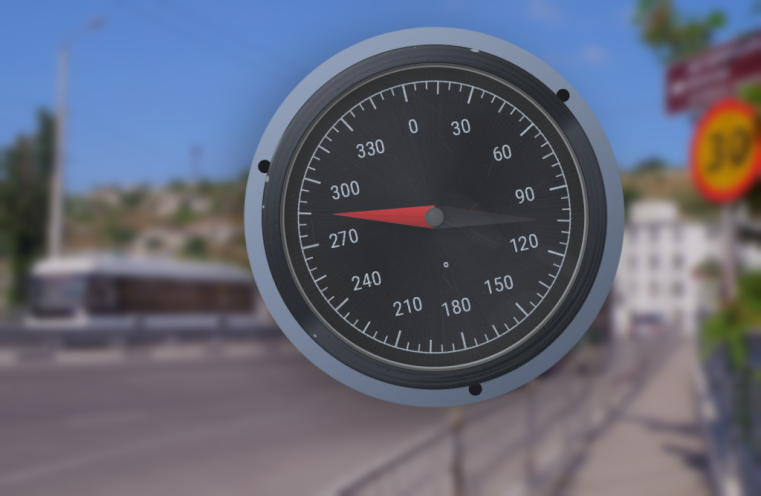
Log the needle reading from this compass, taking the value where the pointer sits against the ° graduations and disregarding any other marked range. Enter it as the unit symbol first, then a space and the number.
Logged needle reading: ° 285
